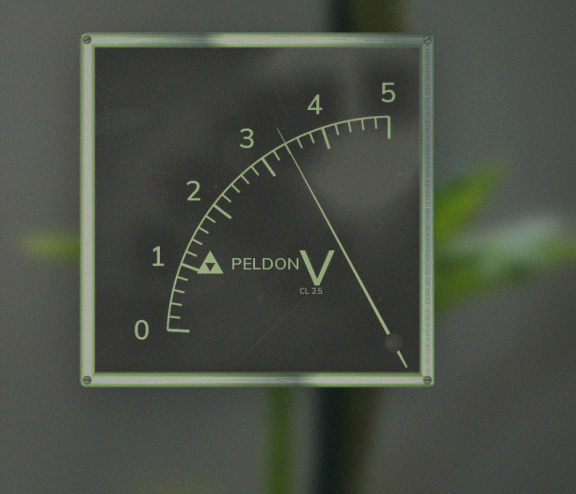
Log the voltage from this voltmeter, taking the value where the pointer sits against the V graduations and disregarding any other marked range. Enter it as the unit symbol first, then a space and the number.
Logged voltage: V 3.4
